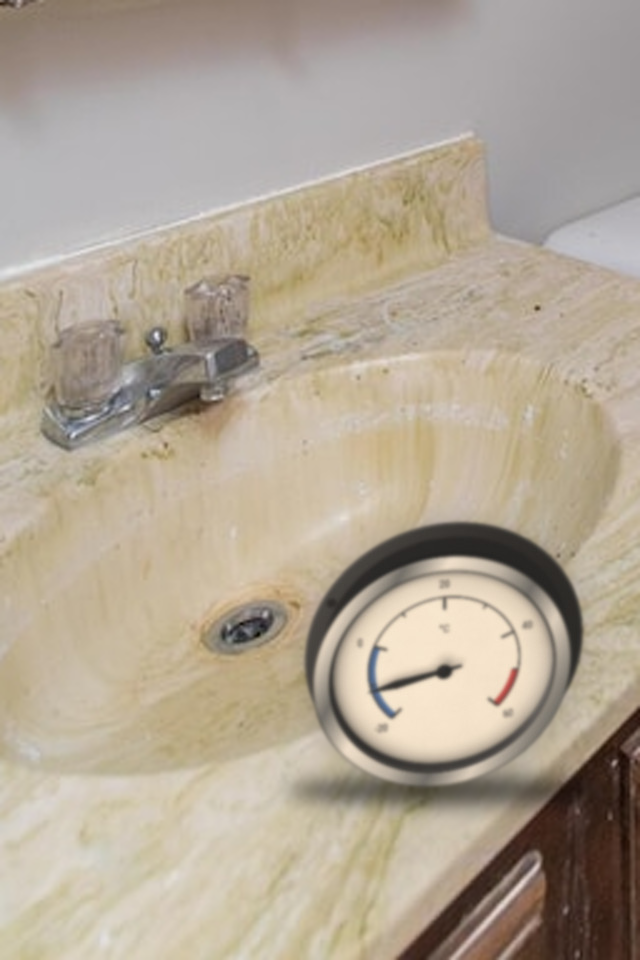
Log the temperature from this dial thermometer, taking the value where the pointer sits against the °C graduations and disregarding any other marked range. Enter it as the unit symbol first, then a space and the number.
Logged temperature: °C -10
